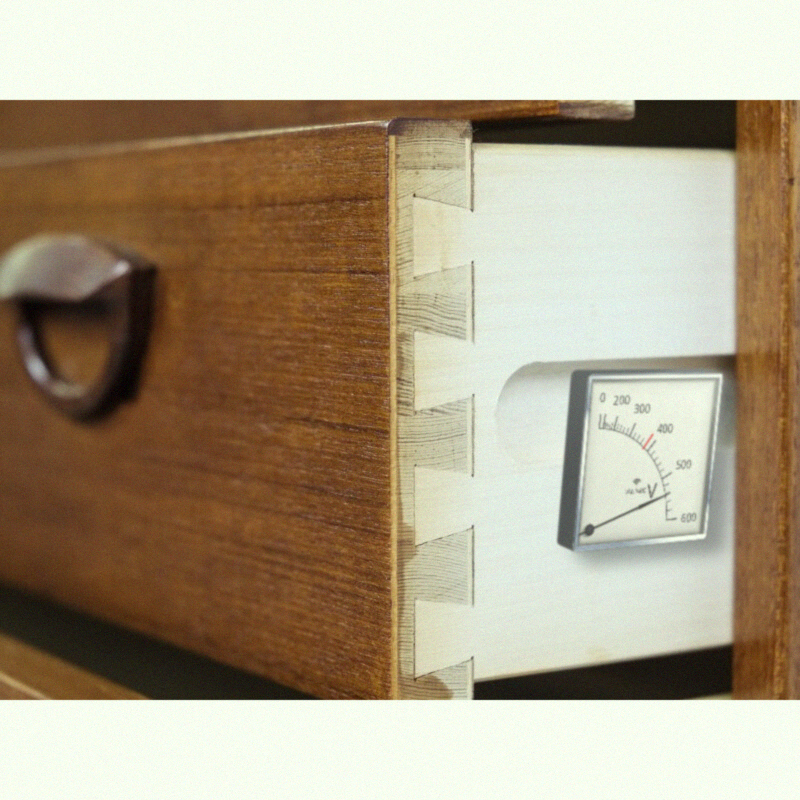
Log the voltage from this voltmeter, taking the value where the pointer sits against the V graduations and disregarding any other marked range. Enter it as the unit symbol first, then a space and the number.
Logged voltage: V 540
